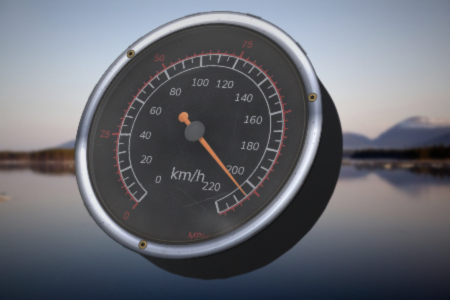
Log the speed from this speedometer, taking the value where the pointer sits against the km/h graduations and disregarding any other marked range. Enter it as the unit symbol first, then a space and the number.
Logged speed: km/h 205
